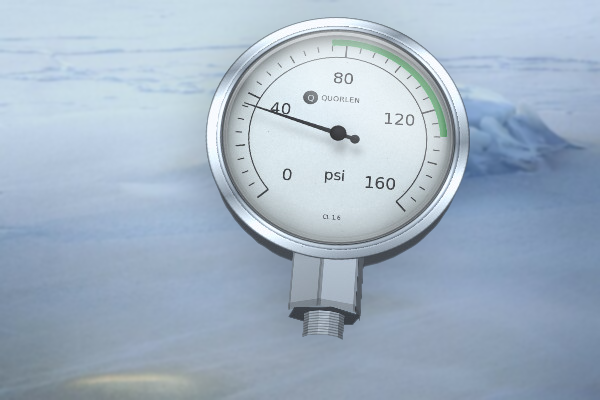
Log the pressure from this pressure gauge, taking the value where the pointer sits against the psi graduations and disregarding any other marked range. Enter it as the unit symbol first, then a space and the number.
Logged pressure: psi 35
